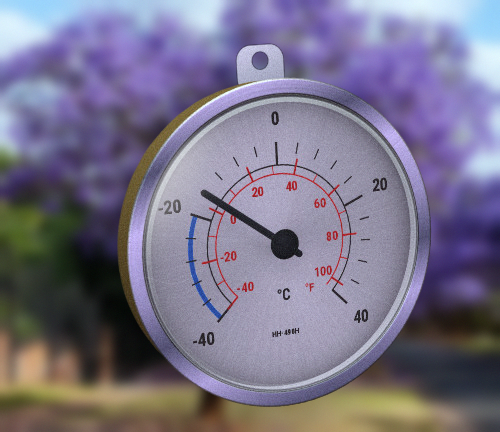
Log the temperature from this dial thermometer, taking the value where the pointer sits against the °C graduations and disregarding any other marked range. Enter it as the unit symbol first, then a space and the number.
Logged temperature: °C -16
